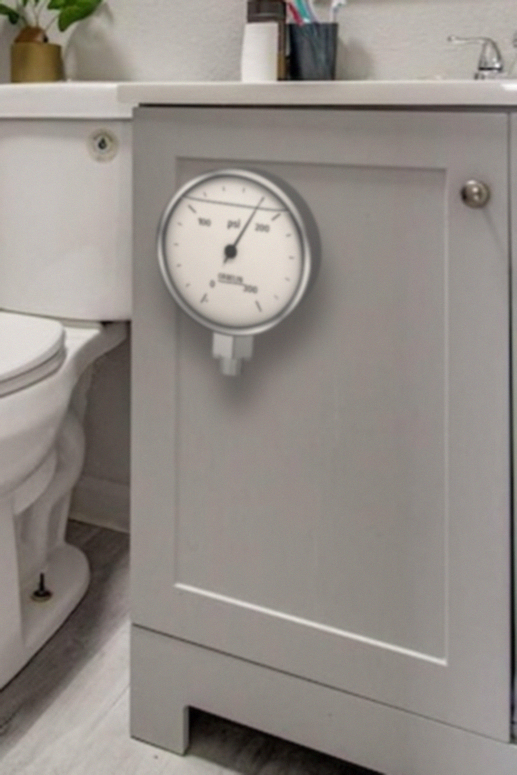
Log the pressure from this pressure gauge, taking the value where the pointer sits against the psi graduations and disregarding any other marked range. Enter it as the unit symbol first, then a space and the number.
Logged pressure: psi 180
